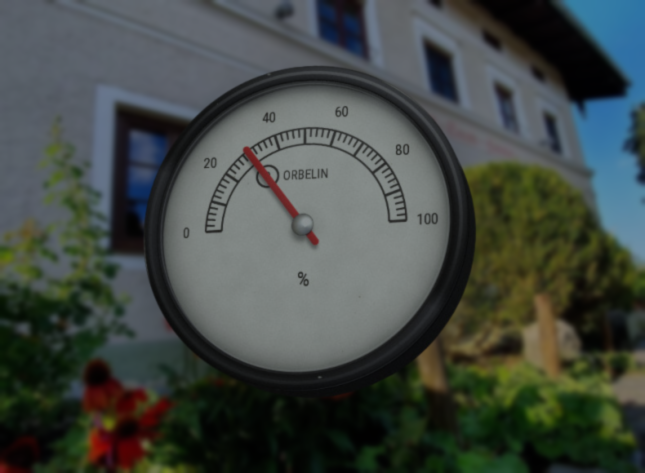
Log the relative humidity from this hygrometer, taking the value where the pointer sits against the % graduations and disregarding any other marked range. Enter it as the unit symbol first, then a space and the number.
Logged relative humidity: % 30
